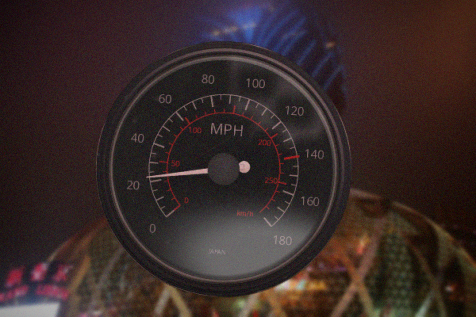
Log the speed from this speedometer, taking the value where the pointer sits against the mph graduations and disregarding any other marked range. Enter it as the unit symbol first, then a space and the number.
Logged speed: mph 22.5
